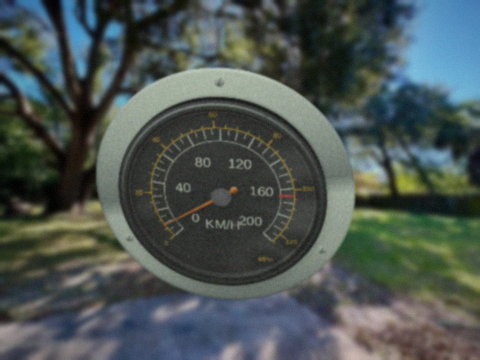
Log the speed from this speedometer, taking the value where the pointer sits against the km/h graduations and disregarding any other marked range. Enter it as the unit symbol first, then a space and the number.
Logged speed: km/h 10
